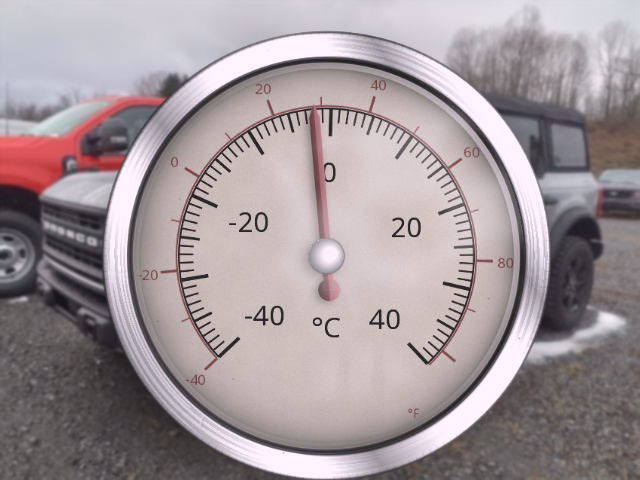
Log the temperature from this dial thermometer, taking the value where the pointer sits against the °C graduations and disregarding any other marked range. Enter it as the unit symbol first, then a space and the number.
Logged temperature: °C -2
